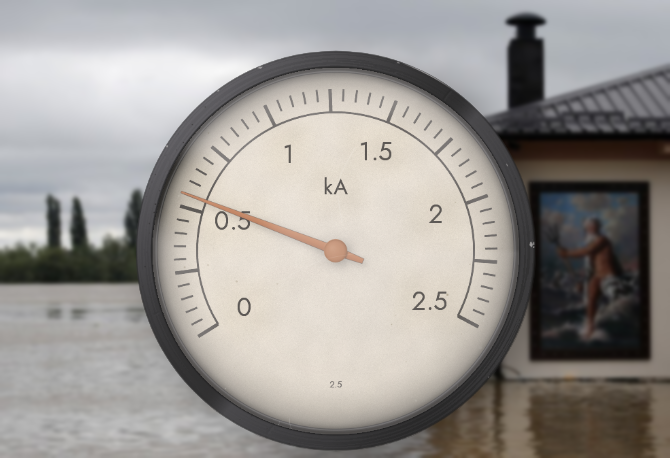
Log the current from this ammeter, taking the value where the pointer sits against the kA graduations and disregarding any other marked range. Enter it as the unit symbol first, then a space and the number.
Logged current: kA 0.55
